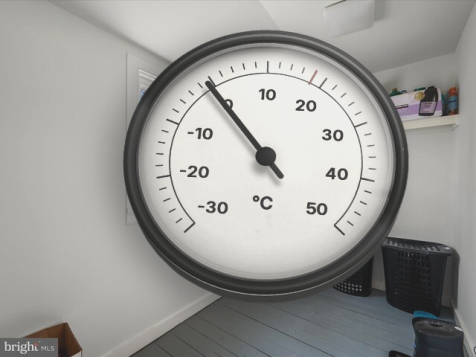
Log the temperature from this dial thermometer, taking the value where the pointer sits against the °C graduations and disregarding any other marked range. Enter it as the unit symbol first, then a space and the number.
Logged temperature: °C -1
